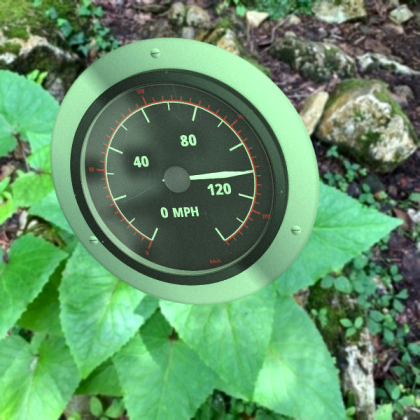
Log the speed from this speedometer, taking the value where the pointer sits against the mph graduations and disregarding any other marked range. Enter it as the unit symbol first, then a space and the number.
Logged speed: mph 110
